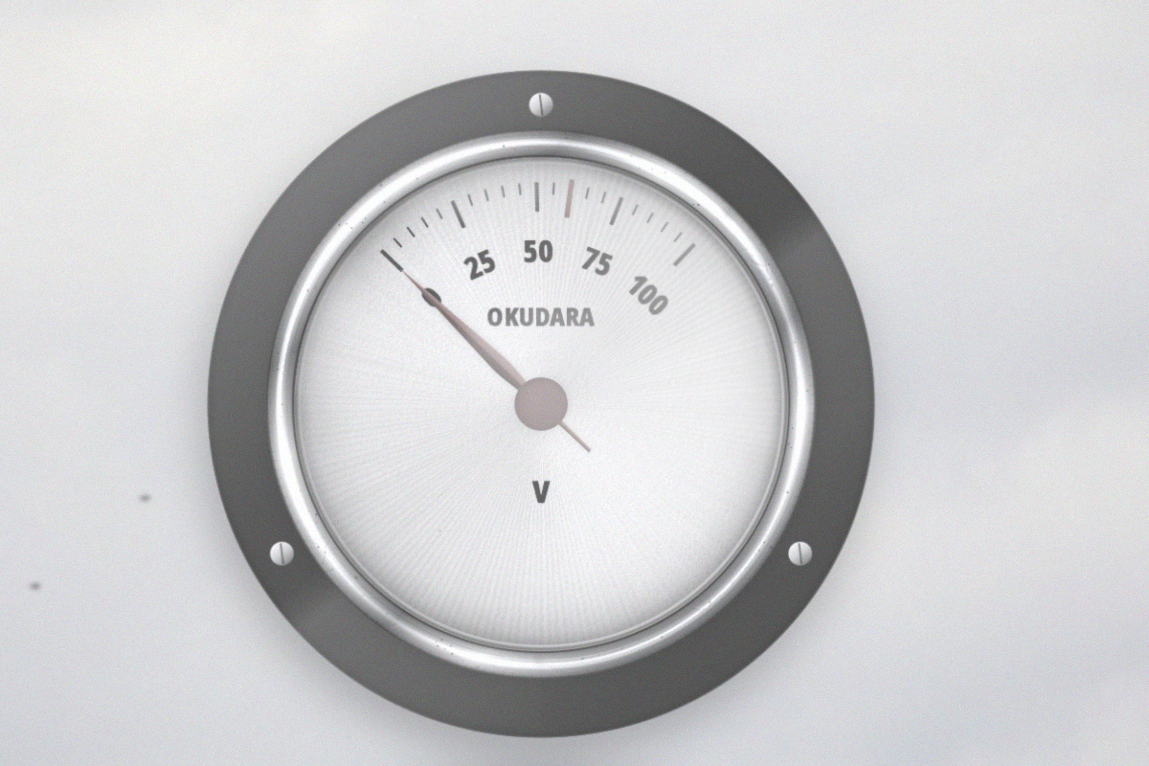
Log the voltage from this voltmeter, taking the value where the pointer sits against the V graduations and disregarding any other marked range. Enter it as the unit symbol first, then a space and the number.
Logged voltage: V 0
